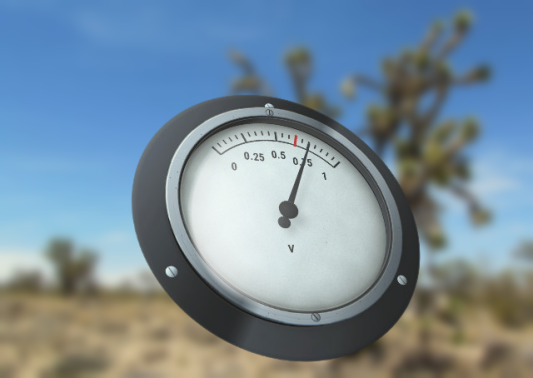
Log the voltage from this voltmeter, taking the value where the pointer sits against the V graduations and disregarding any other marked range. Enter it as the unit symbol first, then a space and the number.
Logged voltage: V 0.75
